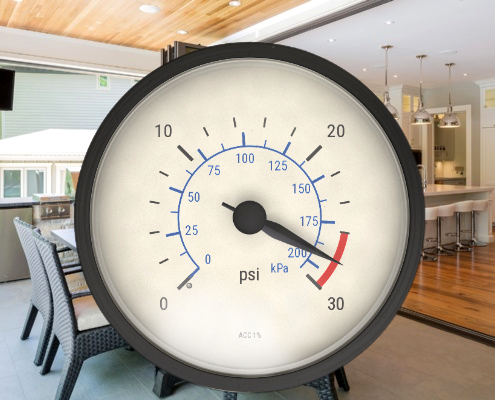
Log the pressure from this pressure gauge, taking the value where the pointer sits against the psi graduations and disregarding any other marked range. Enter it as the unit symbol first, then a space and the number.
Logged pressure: psi 28
